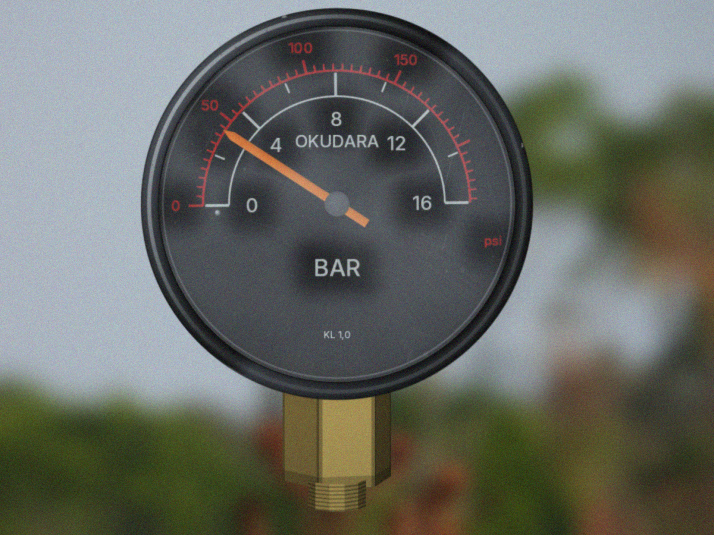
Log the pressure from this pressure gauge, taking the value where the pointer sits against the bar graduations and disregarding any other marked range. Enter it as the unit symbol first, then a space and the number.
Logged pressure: bar 3
